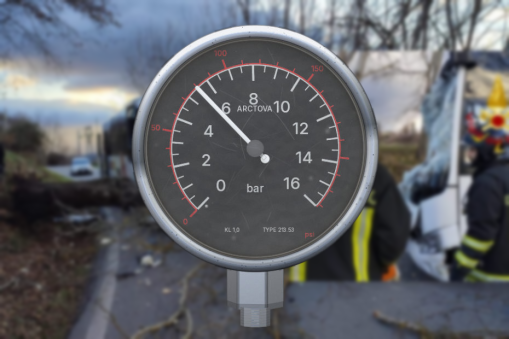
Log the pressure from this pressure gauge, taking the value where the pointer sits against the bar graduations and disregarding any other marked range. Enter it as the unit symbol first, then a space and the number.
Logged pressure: bar 5.5
